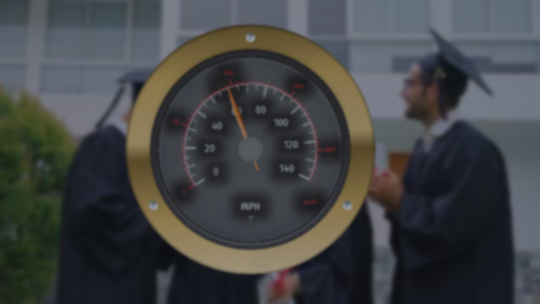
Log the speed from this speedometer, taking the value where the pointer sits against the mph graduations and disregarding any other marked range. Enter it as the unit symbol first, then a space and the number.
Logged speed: mph 60
